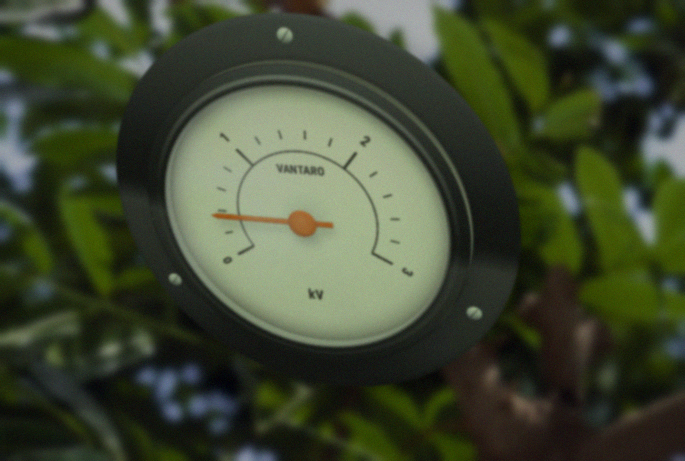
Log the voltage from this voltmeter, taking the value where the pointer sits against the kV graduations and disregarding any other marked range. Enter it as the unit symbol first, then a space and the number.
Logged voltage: kV 0.4
